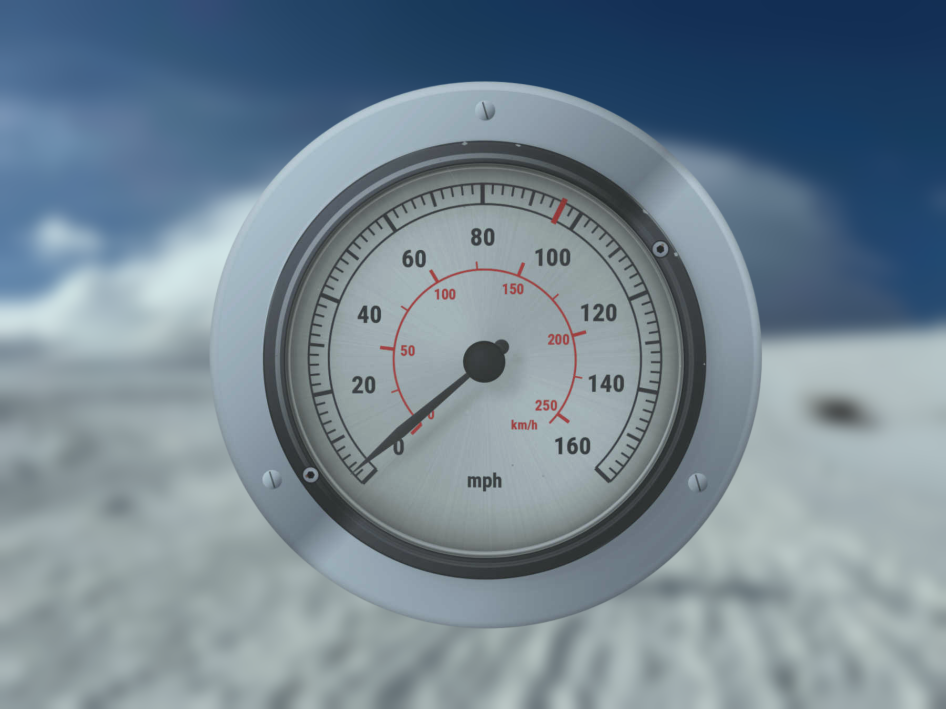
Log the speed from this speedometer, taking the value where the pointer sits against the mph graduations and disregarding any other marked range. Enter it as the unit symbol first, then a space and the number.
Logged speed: mph 3
